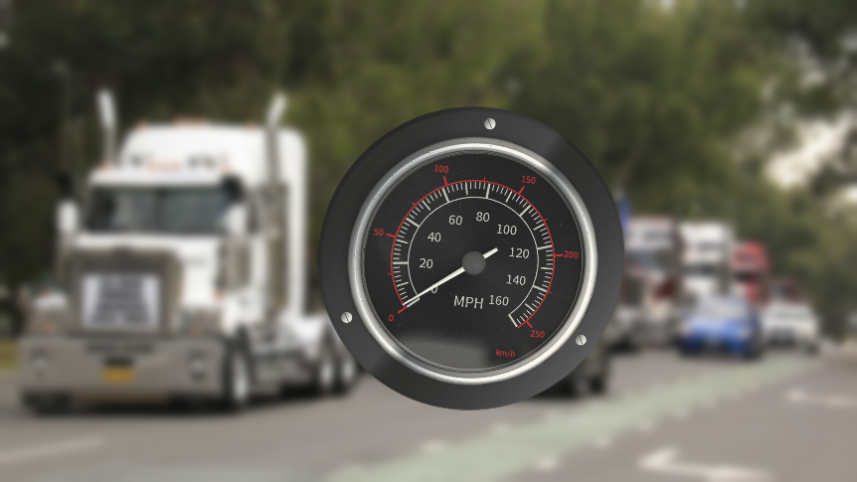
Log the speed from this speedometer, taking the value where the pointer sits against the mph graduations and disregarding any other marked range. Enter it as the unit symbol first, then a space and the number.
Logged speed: mph 2
